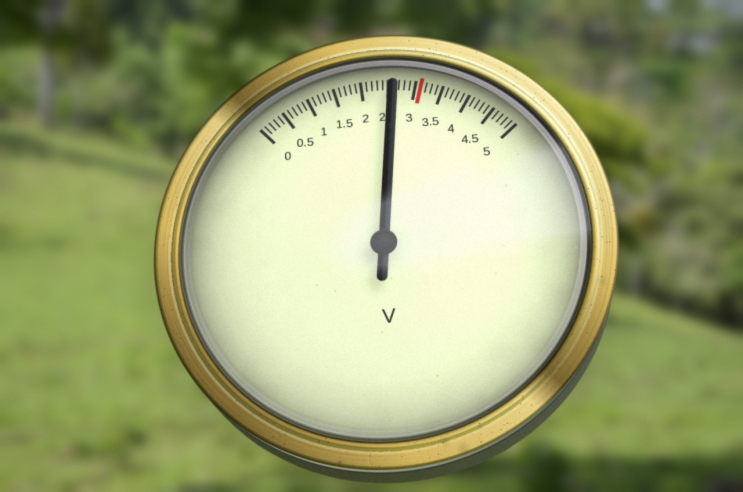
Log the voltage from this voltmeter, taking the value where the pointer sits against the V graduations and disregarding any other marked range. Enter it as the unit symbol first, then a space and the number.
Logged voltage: V 2.6
